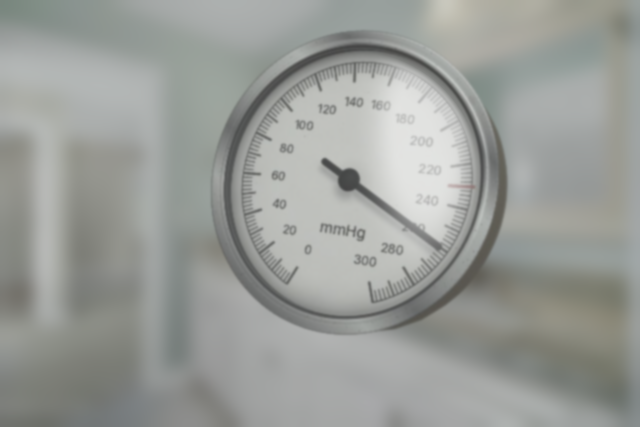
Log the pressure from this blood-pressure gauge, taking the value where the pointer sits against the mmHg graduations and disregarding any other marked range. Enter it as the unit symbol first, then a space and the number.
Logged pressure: mmHg 260
